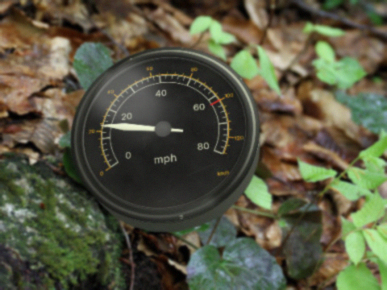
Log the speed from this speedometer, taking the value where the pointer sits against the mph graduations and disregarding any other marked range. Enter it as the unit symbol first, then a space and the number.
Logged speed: mph 14
